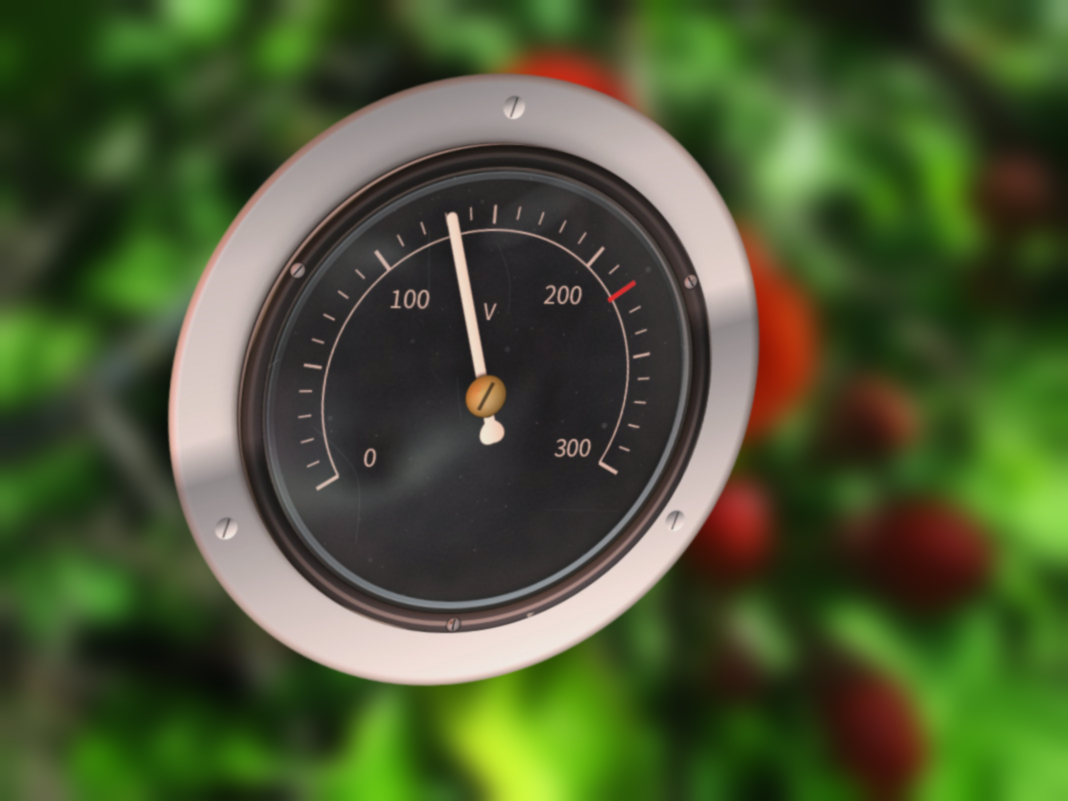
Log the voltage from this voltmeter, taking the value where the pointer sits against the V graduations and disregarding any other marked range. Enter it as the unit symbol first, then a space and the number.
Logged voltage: V 130
